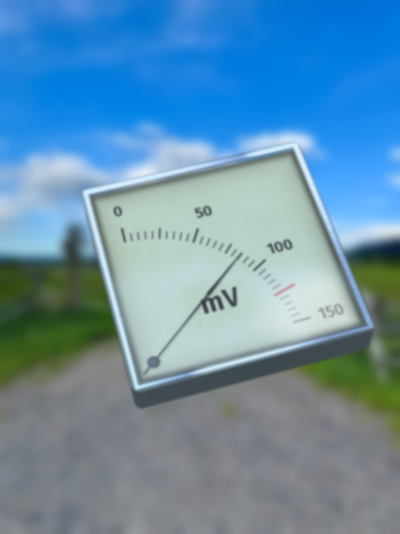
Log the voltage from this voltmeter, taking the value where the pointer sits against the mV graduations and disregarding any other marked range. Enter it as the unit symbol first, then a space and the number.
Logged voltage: mV 85
